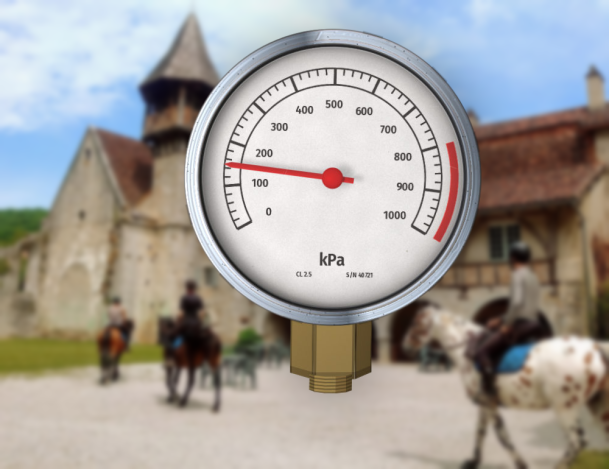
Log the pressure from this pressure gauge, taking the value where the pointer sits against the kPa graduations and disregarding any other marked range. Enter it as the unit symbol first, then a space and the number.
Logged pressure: kPa 150
